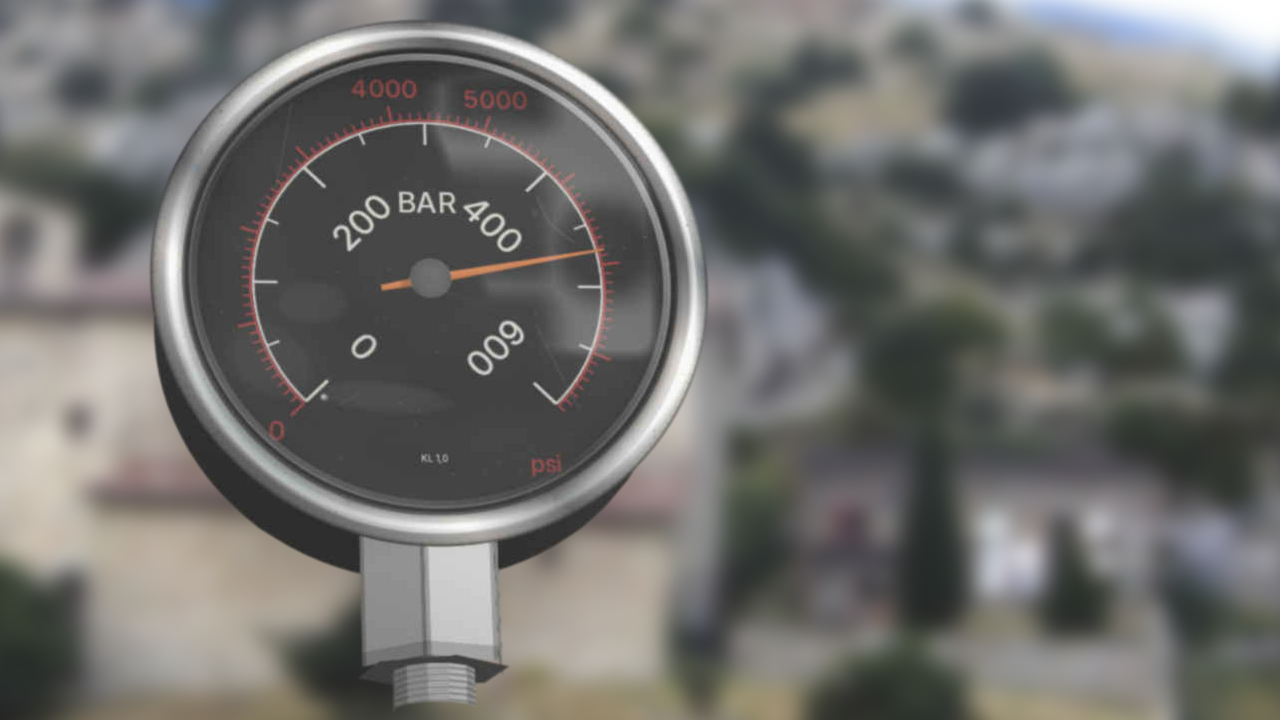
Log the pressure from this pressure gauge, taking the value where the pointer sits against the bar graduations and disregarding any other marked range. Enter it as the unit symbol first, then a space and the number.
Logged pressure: bar 475
